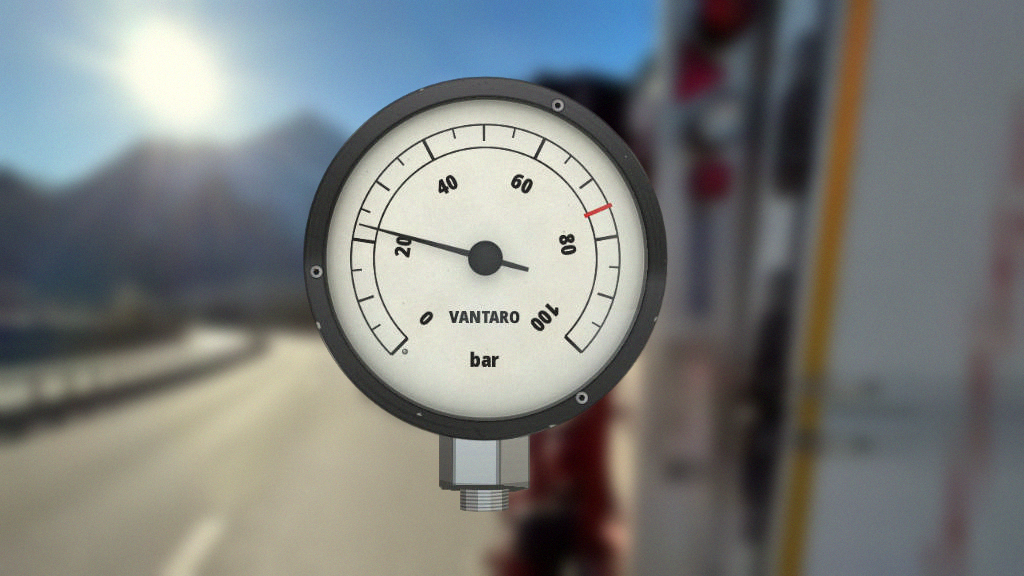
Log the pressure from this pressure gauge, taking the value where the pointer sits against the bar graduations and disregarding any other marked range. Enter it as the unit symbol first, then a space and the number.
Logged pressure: bar 22.5
